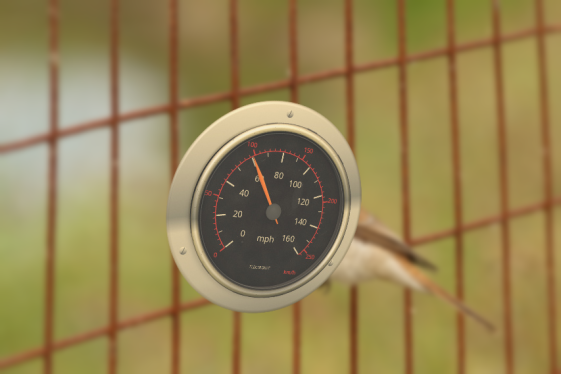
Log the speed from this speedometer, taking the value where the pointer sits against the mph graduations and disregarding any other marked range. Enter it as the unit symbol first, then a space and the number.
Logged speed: mph 60
